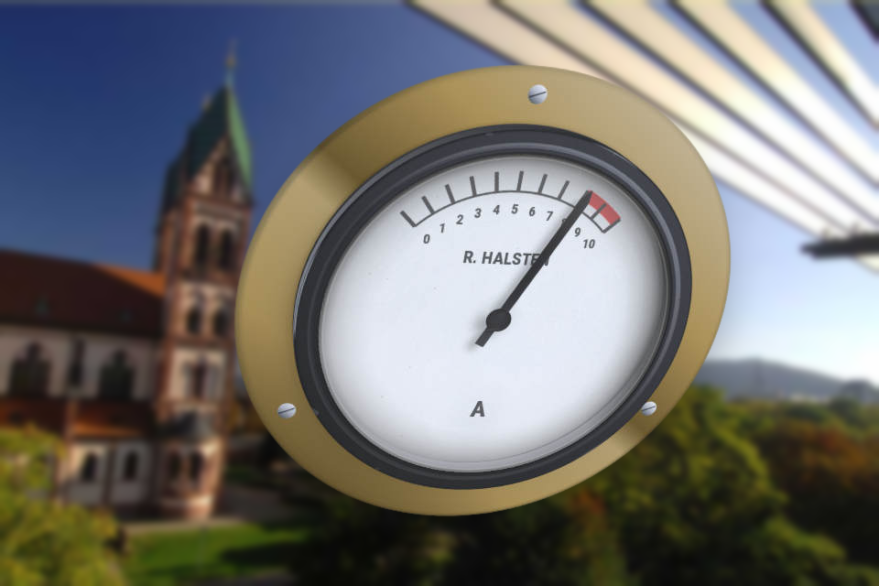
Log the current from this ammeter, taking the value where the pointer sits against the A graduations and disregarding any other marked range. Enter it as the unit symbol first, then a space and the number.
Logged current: A 8
